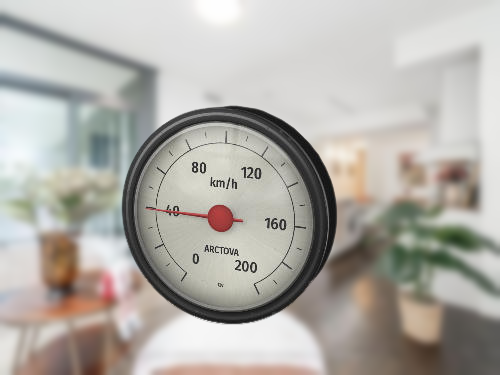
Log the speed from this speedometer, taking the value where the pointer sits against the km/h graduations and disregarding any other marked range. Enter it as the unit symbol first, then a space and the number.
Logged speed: km/h 40
